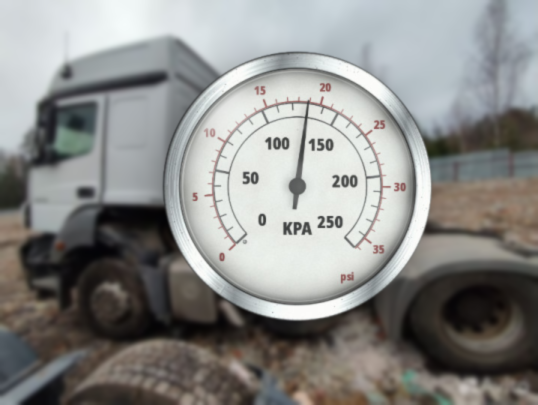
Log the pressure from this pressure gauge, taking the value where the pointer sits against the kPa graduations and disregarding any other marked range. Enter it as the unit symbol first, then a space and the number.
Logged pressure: kPa 130
